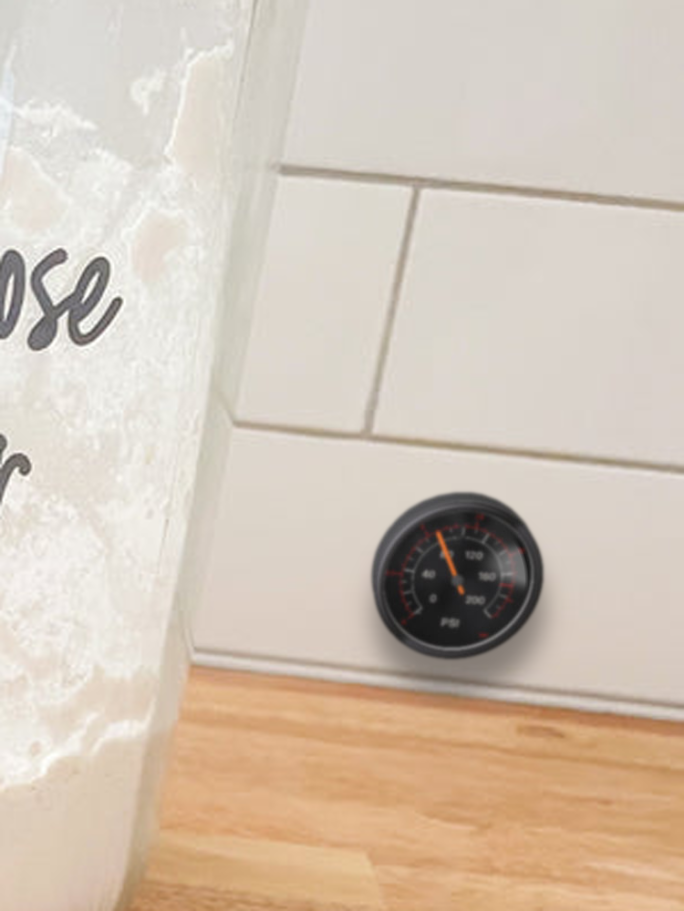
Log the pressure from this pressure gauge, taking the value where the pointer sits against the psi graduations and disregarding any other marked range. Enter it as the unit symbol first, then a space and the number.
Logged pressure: psi 80
